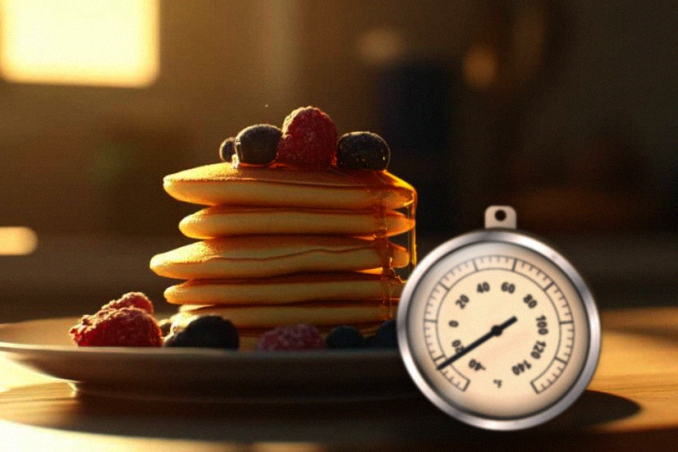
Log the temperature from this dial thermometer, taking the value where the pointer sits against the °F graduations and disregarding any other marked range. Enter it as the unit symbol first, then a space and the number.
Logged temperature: °F -24
